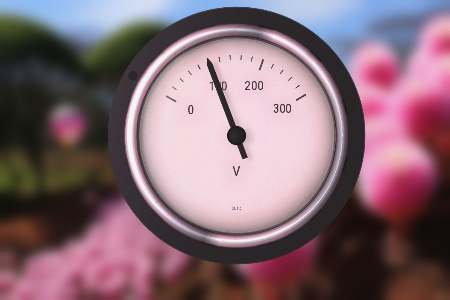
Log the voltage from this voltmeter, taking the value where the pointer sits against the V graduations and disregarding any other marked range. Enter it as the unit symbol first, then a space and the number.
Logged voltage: V 100
